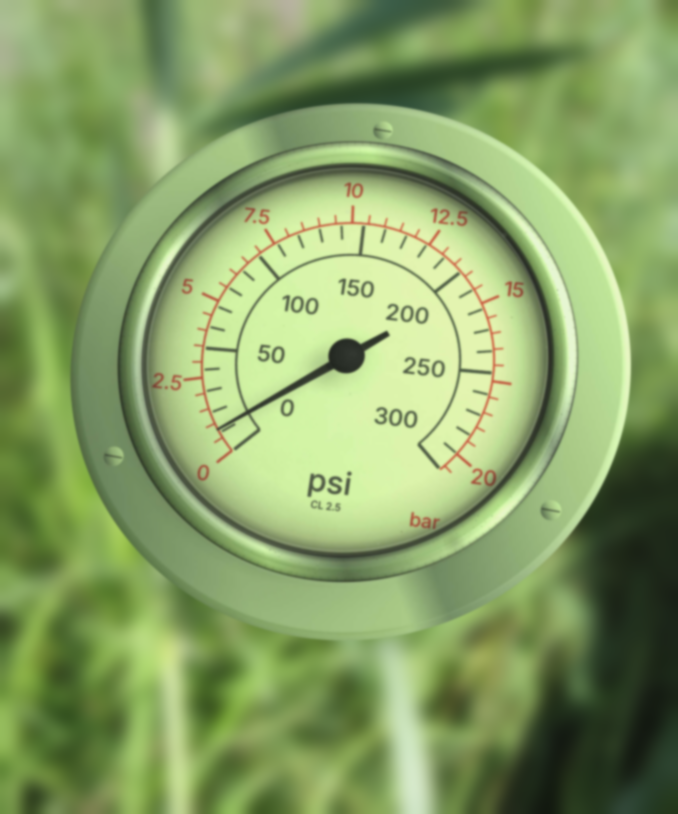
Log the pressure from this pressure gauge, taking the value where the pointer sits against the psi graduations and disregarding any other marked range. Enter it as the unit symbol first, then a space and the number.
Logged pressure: psi 10
